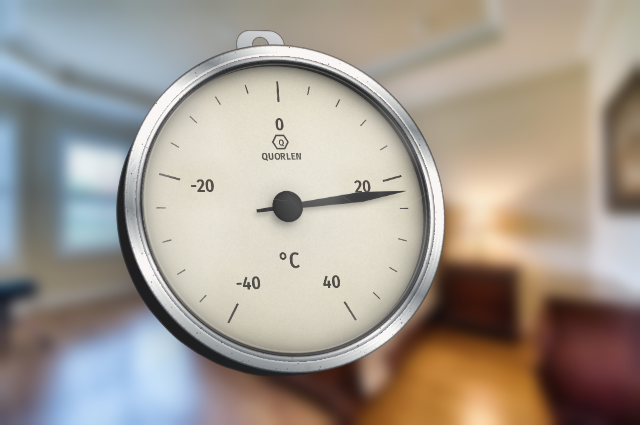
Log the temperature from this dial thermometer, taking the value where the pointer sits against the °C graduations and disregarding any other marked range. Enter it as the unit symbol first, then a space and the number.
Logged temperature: °C 22
